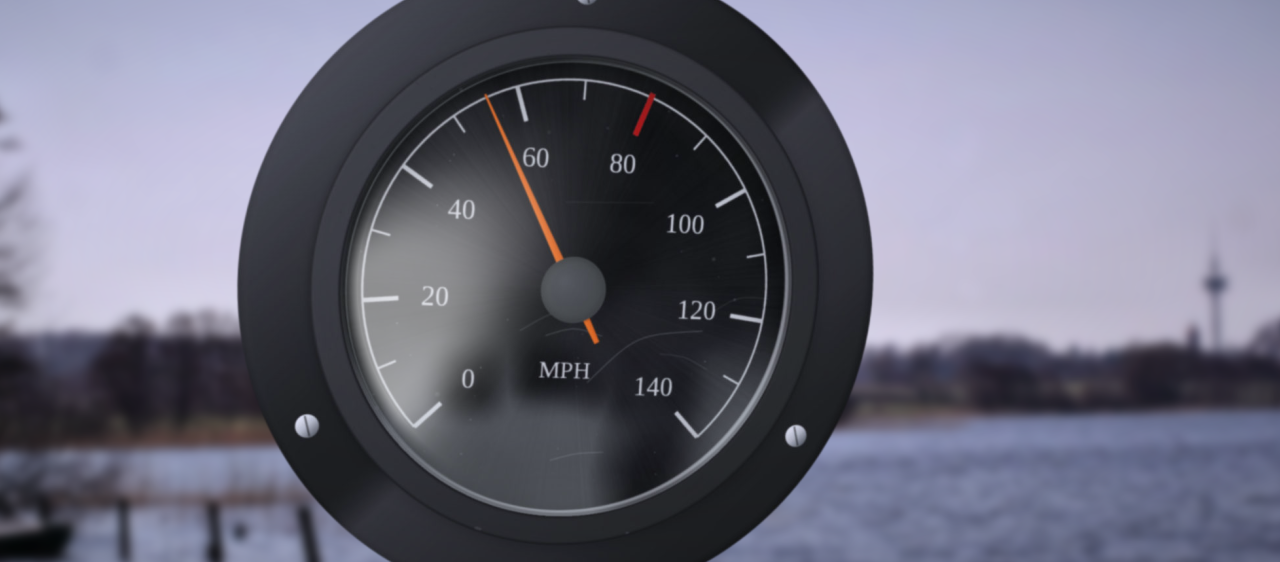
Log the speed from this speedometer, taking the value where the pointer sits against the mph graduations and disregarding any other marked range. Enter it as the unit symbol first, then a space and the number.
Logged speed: mph 55
